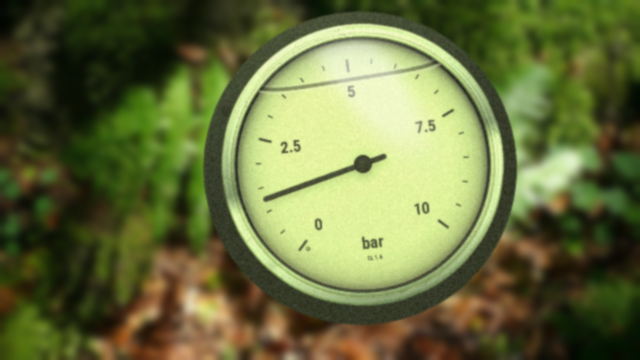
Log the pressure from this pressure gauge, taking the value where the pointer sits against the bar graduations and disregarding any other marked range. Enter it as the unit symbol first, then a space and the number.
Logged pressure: bar 1.25
